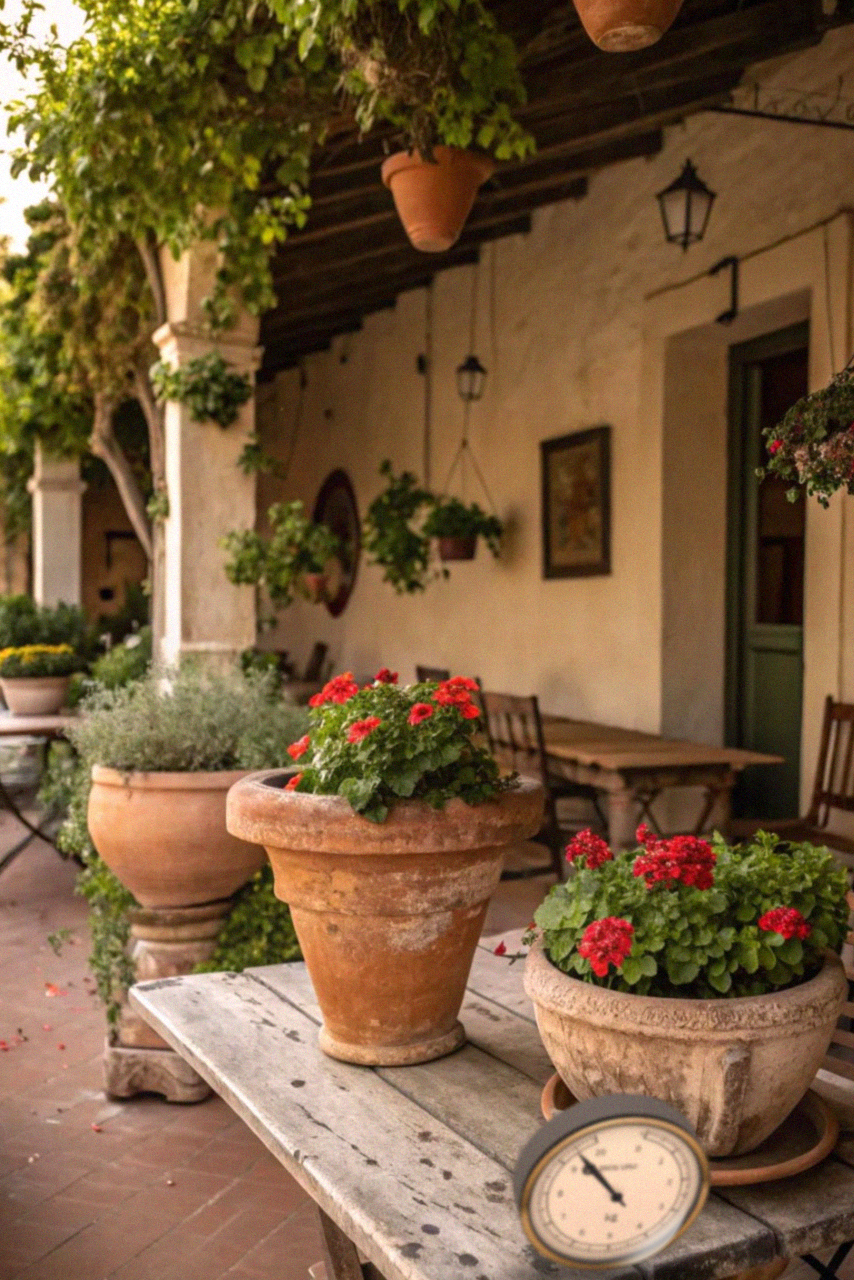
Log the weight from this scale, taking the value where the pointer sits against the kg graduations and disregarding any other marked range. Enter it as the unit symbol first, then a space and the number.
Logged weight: kg 9.5
